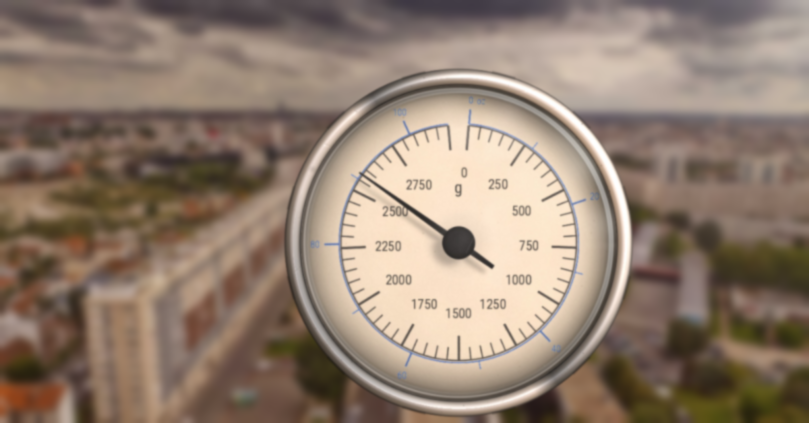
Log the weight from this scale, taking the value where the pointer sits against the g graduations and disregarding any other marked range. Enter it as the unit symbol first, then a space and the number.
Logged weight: g 2575
